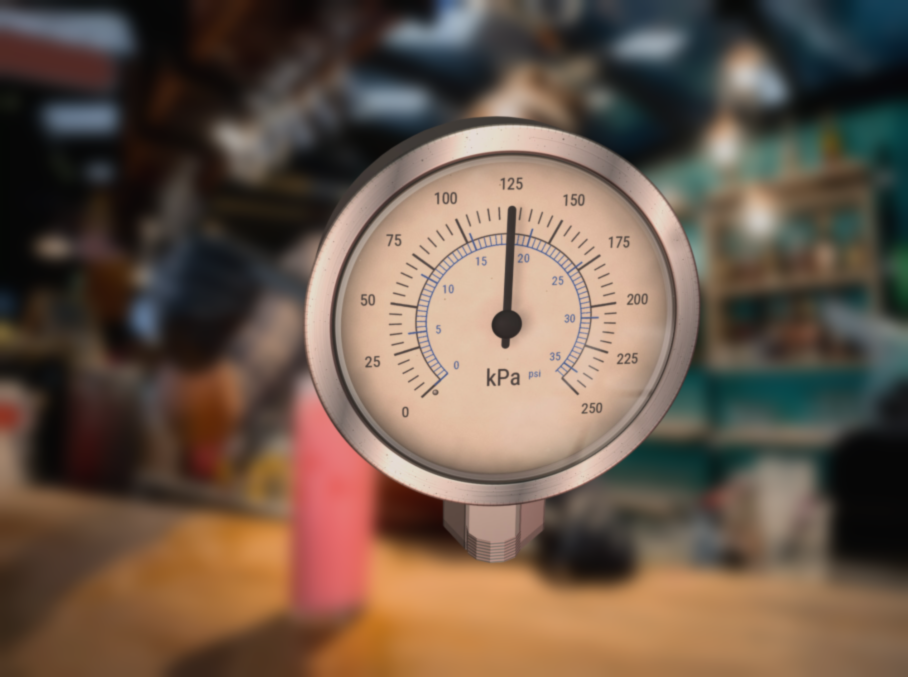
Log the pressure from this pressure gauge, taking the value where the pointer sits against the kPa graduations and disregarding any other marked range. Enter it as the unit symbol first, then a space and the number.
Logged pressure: kPa 125
